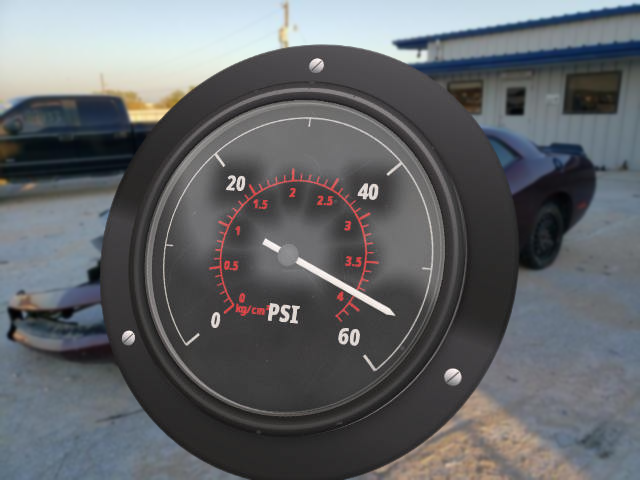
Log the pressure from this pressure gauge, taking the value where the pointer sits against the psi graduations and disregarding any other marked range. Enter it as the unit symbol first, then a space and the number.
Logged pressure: psi 55
